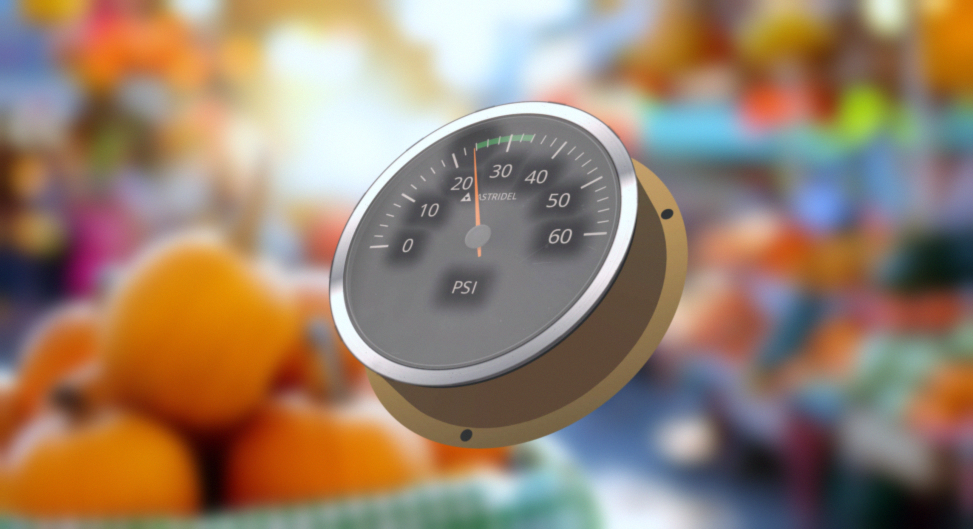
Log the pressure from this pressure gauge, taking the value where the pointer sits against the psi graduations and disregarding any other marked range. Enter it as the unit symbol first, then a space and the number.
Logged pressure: psi 24
